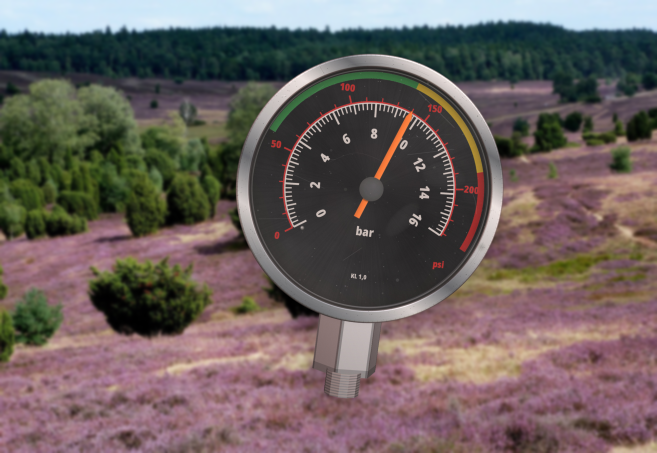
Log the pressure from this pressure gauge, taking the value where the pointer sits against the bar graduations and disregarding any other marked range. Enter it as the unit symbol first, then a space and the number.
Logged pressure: bar 9.6
